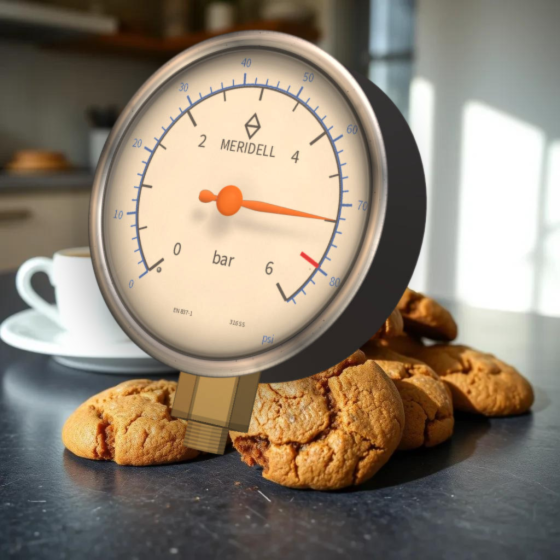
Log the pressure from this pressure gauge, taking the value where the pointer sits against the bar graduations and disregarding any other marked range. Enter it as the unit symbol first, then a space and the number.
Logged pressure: bar 5
